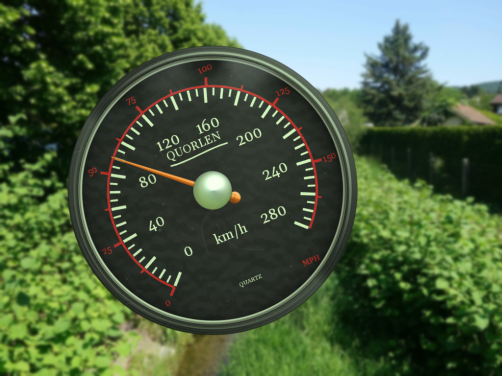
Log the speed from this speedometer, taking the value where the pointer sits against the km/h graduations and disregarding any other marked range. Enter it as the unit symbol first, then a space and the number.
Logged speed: km/h 90
